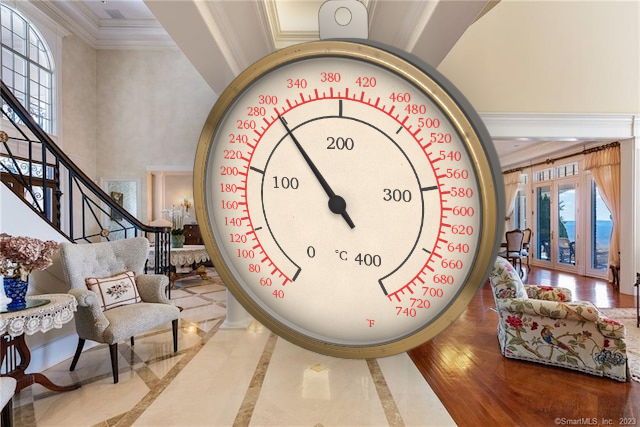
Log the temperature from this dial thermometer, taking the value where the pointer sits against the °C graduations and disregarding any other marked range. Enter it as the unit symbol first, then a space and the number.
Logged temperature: °C 150
